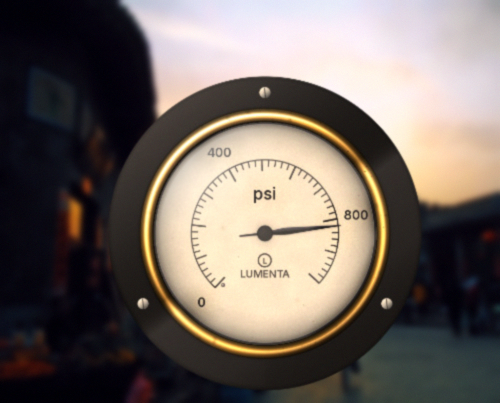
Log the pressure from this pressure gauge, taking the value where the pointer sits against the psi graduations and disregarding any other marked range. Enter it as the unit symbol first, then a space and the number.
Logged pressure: psi 820
